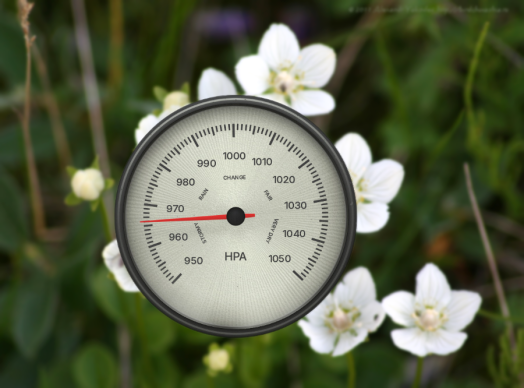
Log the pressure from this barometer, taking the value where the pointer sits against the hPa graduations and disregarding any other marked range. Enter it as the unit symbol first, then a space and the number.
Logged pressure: hPa 966
